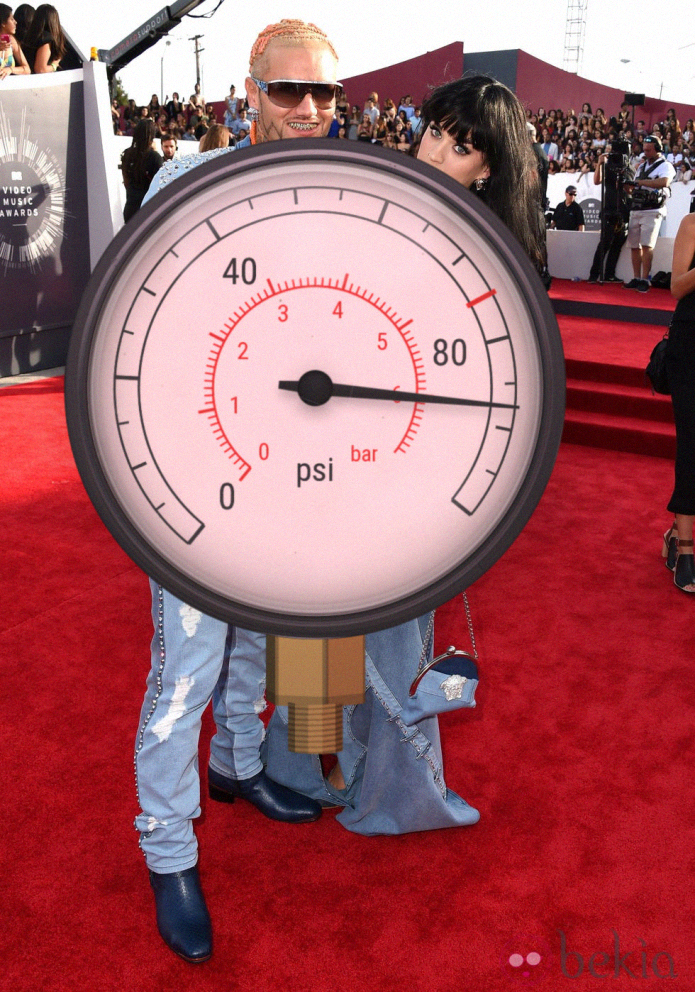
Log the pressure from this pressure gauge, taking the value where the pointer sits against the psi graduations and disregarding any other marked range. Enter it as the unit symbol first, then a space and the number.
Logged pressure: psi 87.5
